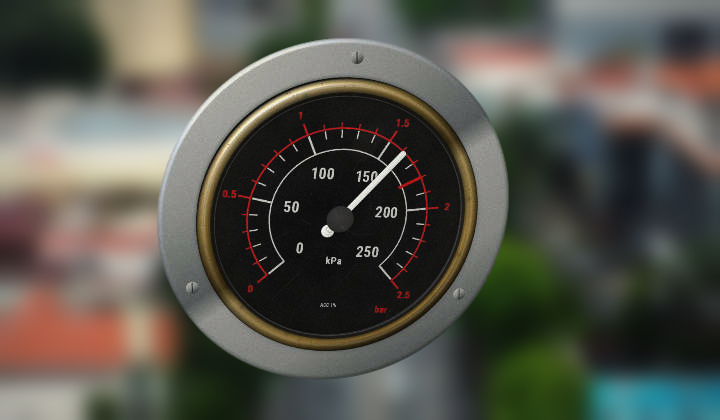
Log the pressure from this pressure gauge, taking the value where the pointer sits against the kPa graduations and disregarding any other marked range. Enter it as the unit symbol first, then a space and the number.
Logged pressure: kPa 160
